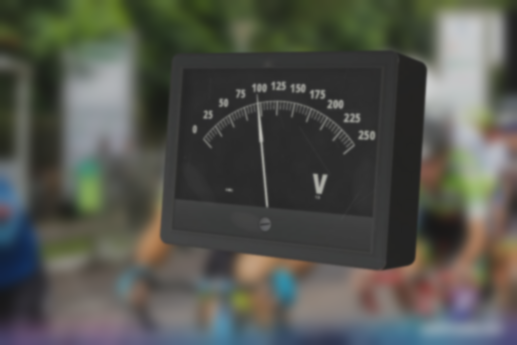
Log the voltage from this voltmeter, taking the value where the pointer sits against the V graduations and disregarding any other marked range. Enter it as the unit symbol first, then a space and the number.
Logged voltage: V 100
